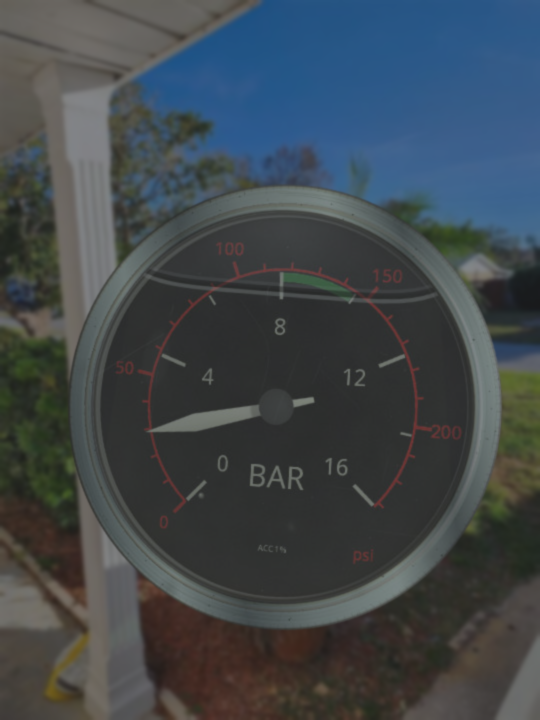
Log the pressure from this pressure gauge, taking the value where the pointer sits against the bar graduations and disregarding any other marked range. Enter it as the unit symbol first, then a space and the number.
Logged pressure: bar 2
